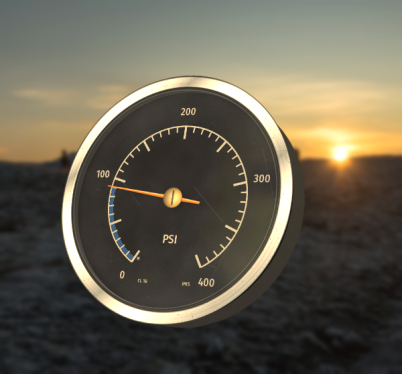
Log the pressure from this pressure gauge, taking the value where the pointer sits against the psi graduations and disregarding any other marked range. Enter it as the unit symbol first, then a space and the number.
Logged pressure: psi 90
